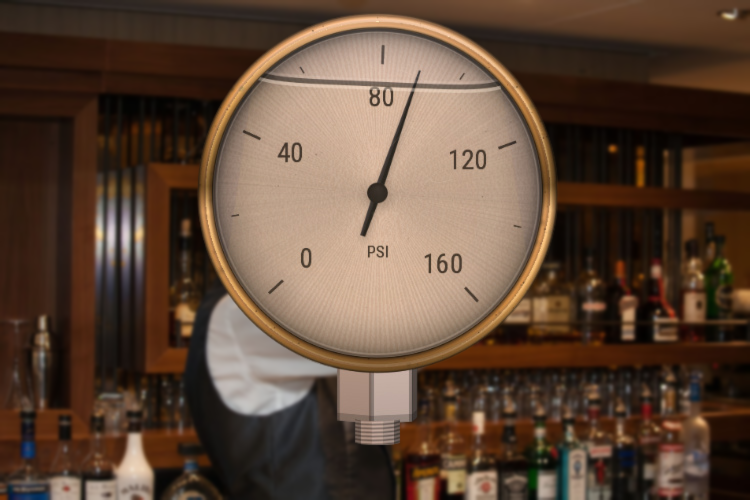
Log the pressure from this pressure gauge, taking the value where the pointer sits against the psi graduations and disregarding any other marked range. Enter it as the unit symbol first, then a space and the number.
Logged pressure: psi 90
